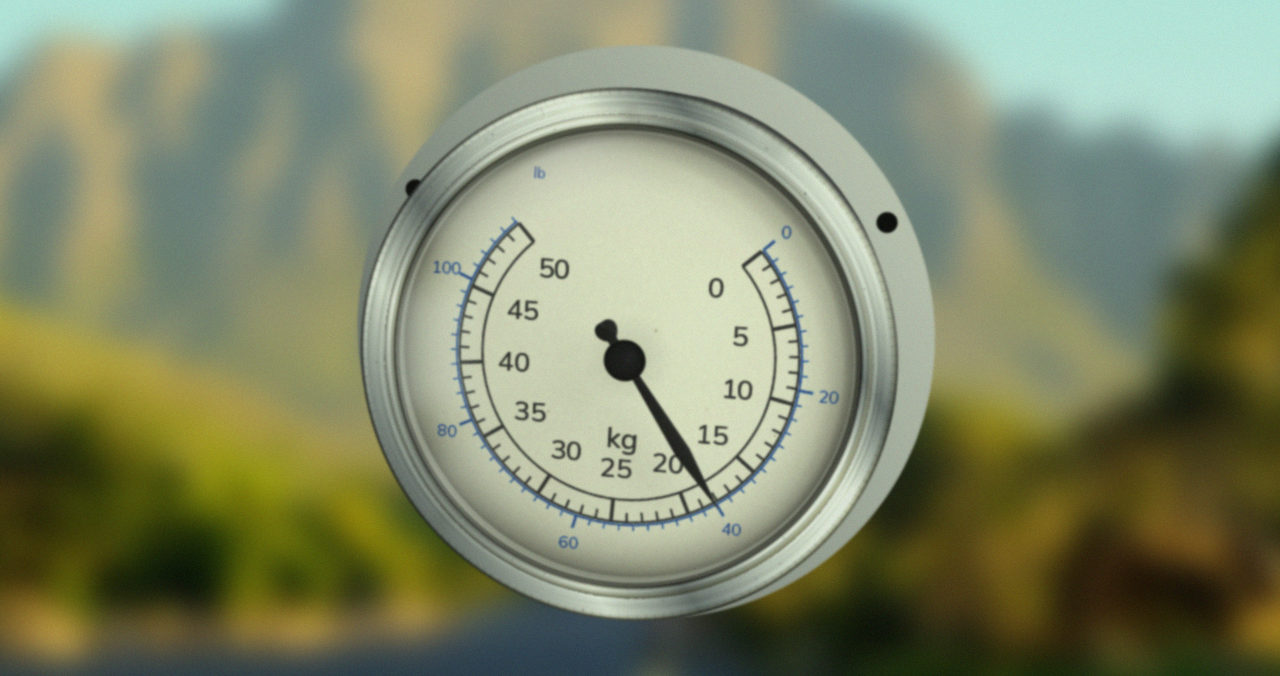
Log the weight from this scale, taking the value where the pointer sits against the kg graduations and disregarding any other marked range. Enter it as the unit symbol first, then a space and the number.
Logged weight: kg 18
